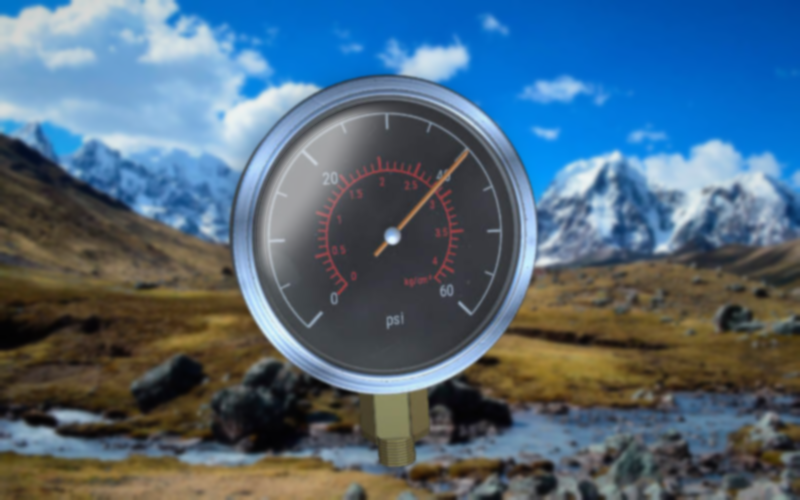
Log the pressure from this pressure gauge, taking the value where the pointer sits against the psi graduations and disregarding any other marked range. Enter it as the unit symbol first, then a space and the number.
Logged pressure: psi 40
